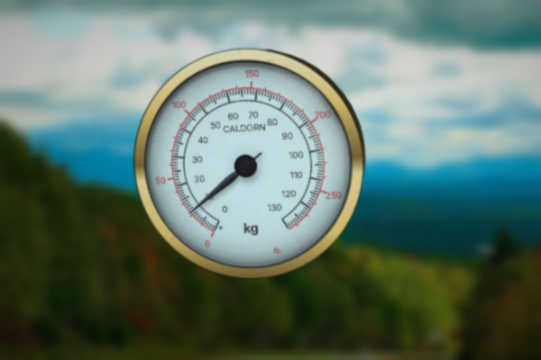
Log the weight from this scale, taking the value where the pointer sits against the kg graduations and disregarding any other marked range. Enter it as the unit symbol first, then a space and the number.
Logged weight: kg 10
